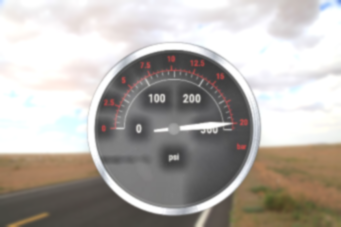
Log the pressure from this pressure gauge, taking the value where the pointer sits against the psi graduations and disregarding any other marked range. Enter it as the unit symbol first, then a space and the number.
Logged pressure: psi 290
